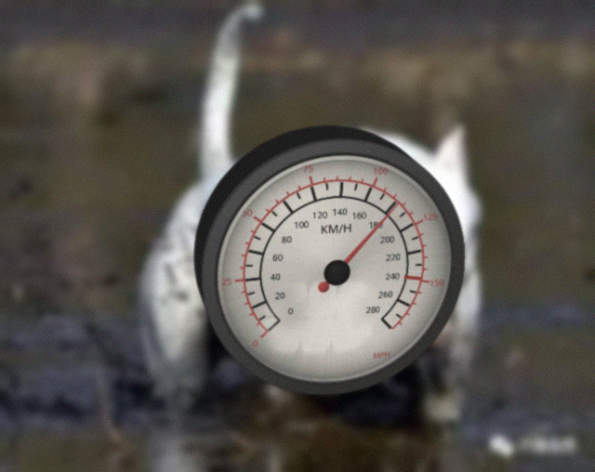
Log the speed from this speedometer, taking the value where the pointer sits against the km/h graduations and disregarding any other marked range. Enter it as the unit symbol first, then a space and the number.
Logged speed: km/h 180
